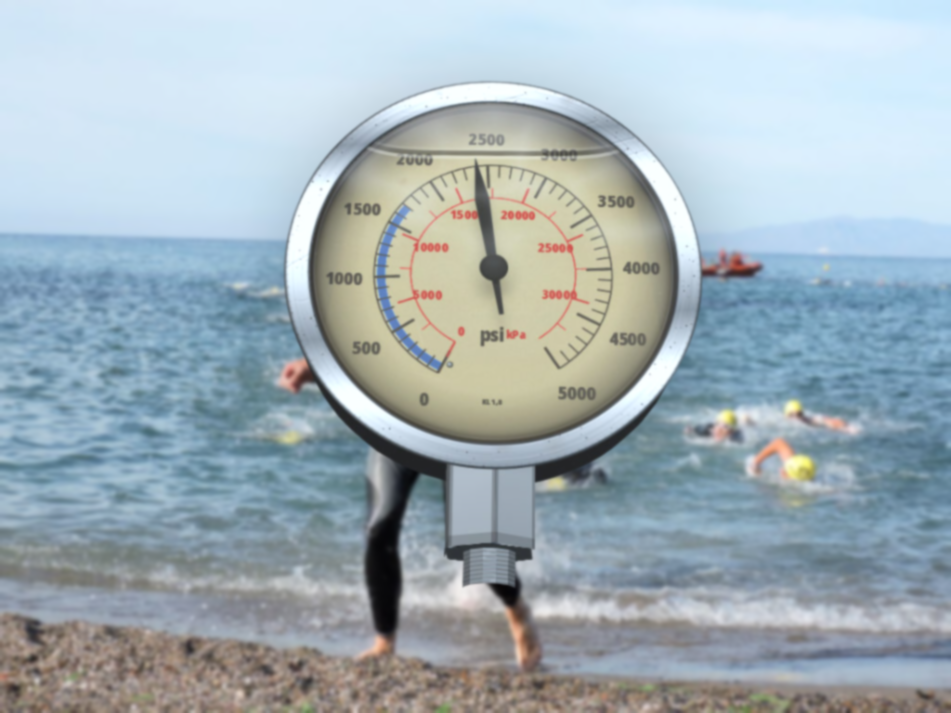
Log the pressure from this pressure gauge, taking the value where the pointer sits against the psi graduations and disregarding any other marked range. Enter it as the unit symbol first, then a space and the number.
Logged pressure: psi 2400
